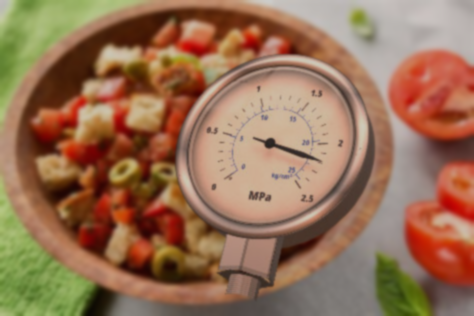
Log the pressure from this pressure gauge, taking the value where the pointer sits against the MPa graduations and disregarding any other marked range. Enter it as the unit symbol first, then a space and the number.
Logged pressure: MPa 2.2
